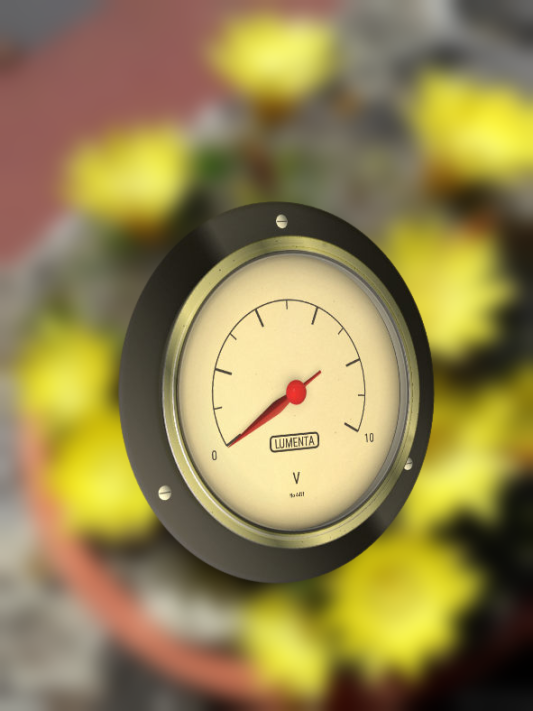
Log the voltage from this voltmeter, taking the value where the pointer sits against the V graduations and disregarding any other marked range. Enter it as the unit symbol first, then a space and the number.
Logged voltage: V 0
